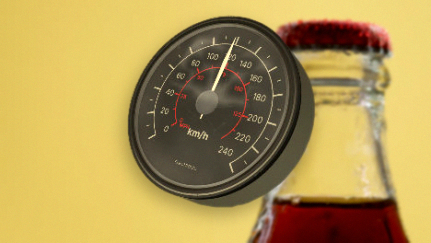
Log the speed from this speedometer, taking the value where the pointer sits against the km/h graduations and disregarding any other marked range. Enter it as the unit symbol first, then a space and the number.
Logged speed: km/h 120
